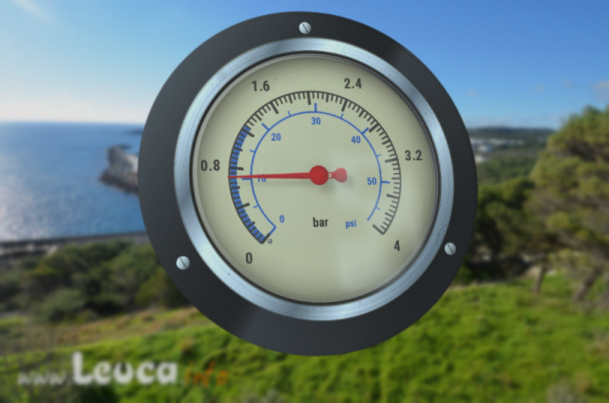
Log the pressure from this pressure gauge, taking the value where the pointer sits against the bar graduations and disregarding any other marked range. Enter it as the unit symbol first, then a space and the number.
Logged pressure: bar 0.7
